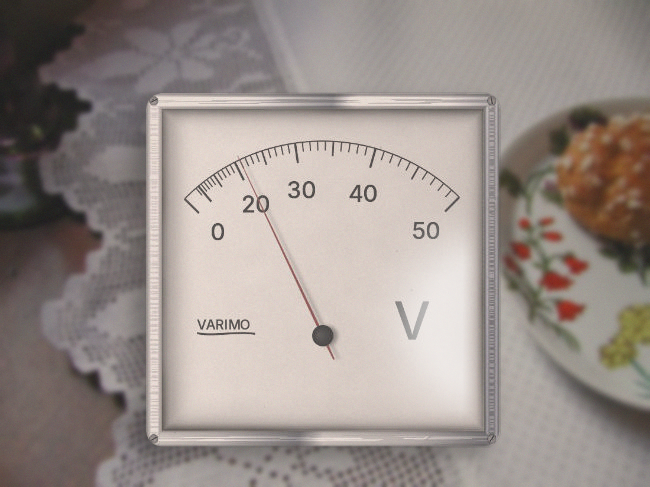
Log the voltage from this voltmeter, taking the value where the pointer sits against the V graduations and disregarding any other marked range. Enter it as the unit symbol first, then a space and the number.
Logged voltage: V 21
